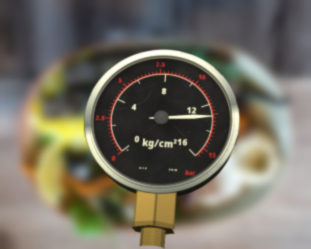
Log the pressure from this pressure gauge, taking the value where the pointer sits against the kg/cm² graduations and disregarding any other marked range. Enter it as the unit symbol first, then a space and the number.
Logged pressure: kg/cm² 13
